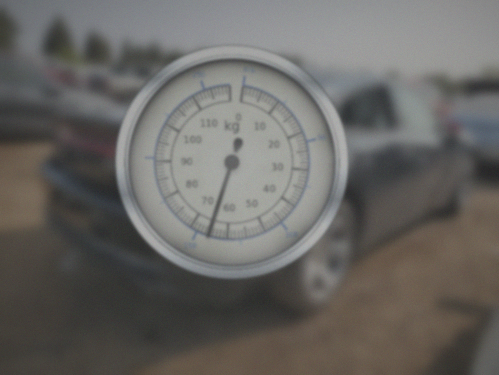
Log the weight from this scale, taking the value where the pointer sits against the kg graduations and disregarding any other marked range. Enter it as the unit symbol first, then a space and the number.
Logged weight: kg 65
